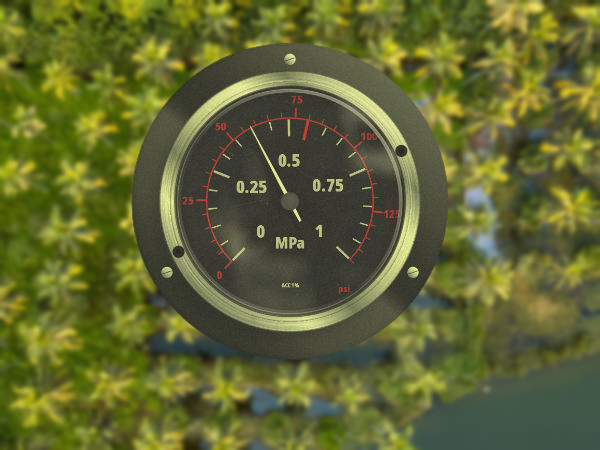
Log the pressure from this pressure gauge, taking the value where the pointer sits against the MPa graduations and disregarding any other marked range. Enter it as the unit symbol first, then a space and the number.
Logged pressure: MPa 0.4
